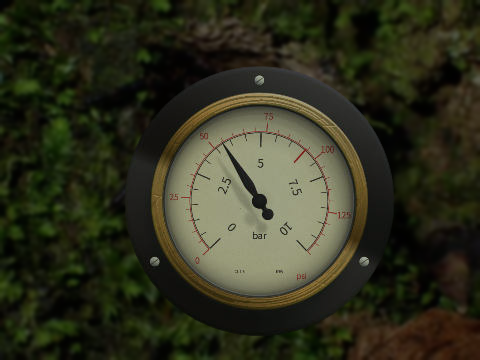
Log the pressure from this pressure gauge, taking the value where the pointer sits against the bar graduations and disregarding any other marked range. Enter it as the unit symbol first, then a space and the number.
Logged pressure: bar 3.75
